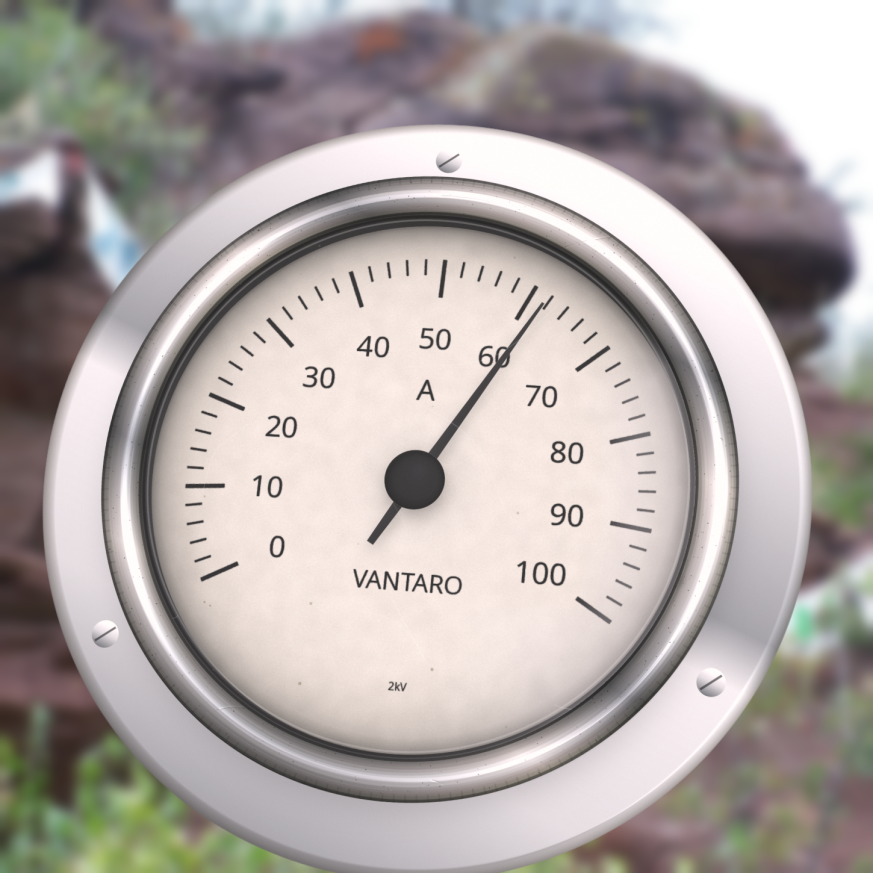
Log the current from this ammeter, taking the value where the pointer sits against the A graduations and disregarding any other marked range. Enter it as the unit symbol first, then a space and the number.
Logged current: A 62
